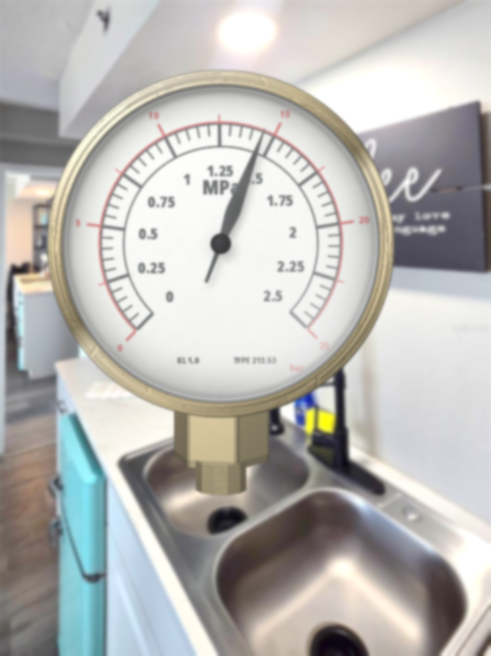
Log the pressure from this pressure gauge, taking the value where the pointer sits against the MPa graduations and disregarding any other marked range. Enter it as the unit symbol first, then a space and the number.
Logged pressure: MPa 1.45
